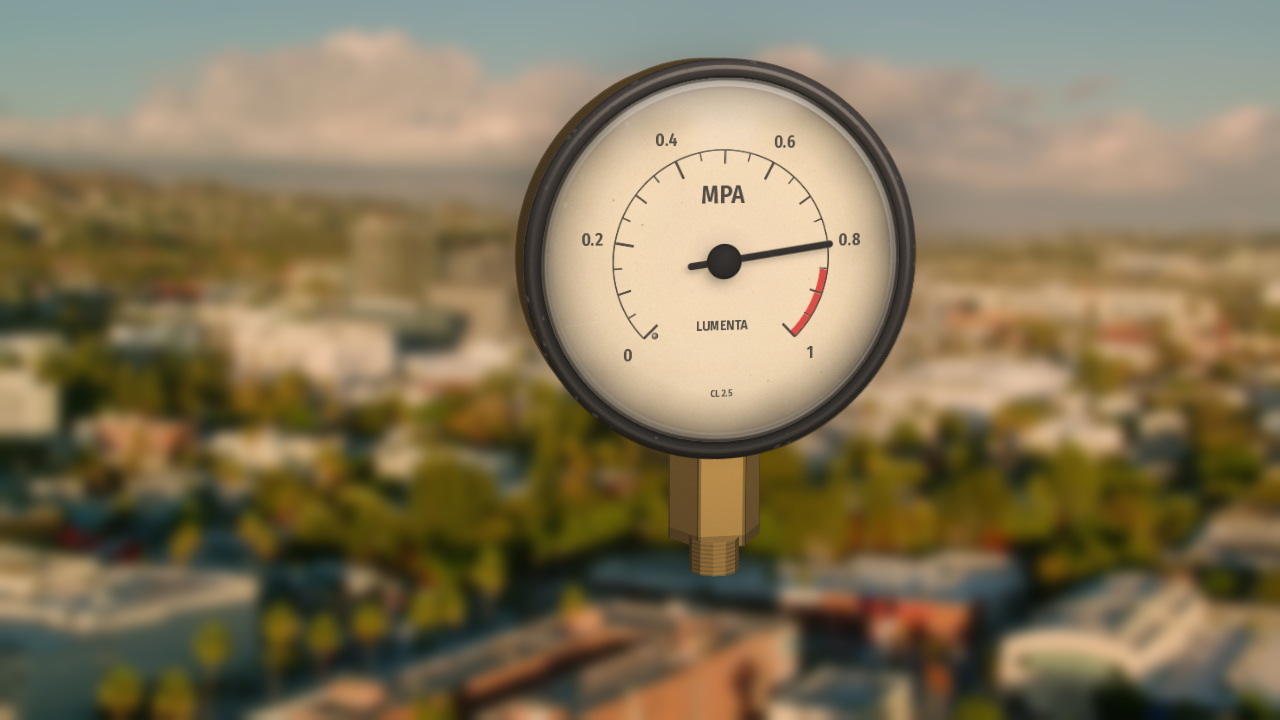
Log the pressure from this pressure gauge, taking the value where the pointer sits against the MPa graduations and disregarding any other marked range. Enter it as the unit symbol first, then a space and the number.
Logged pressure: MPa 0.8
